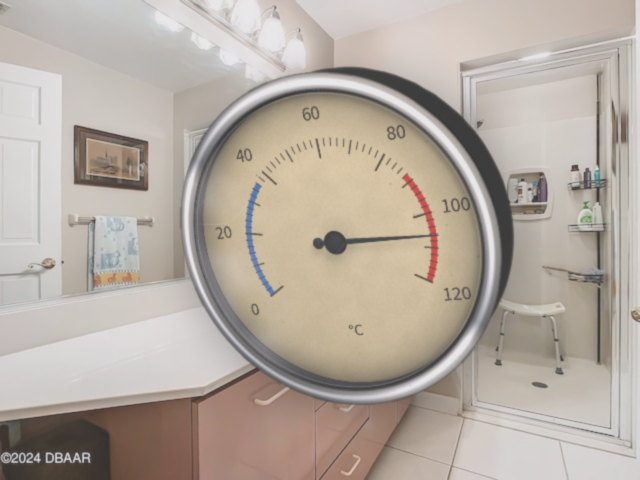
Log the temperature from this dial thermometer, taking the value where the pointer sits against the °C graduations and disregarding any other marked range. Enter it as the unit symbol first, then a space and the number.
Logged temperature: °C 106
